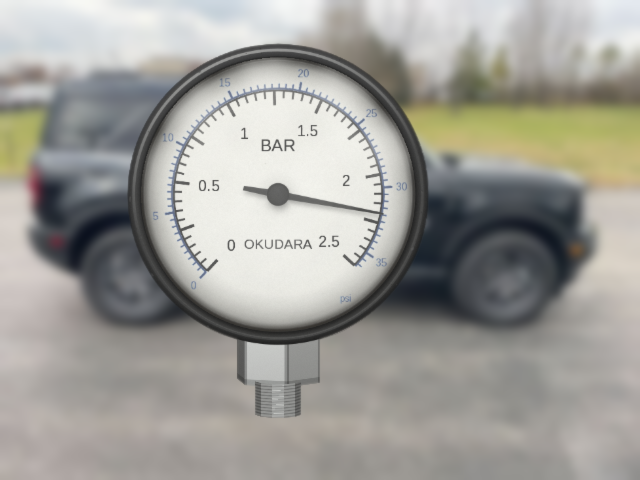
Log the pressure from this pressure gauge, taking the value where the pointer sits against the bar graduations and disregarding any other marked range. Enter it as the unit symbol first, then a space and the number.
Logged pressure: bar 2.2
